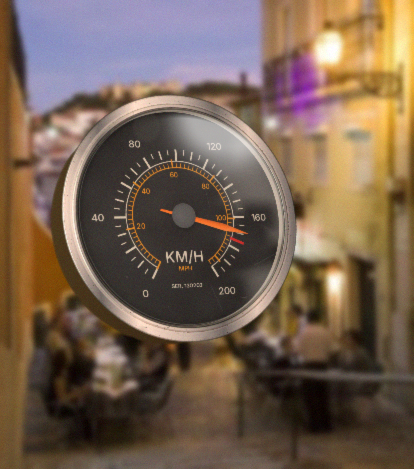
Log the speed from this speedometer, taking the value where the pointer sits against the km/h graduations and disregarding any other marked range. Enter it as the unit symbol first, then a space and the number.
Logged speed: km/h 170
